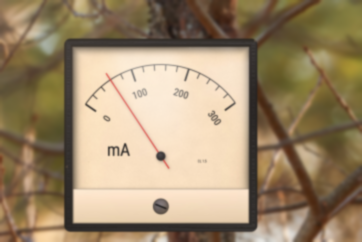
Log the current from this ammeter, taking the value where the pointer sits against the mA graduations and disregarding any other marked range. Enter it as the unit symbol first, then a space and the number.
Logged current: mA 60
